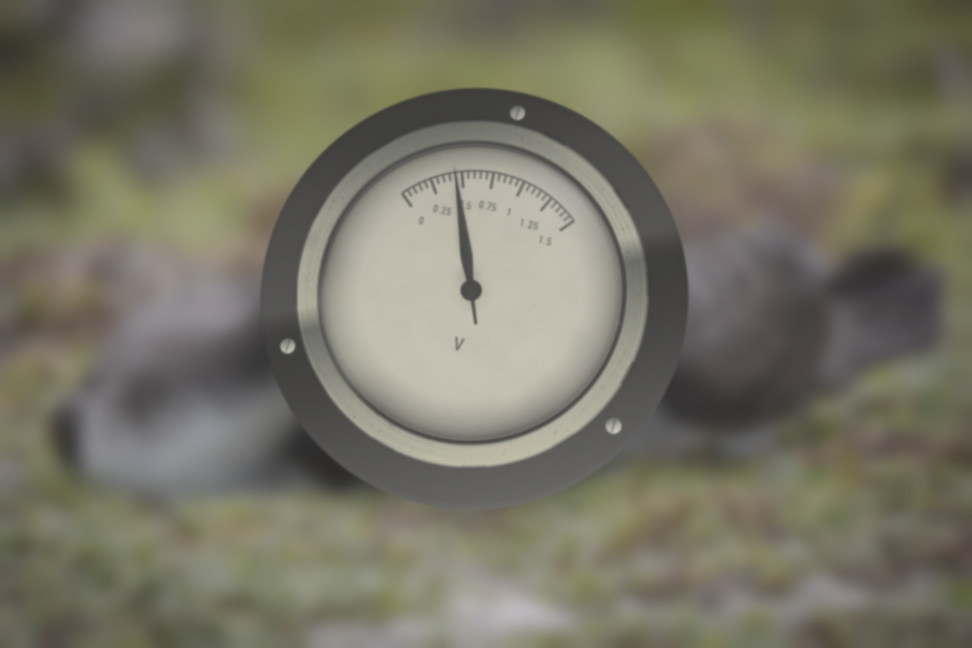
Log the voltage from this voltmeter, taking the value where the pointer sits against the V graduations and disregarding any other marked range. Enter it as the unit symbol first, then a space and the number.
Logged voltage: V 0.45
